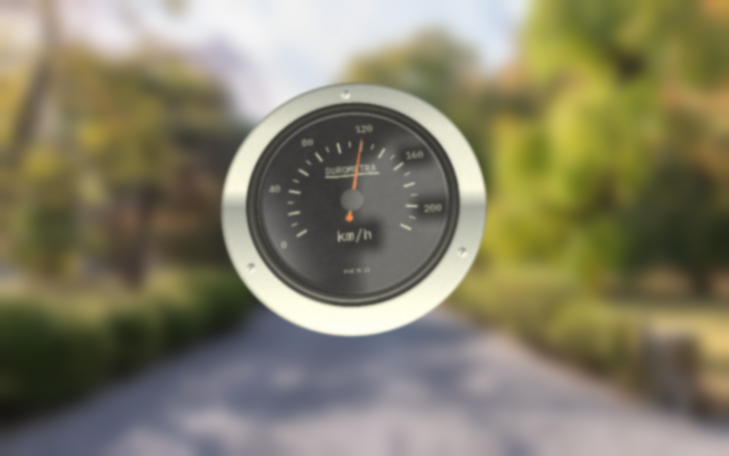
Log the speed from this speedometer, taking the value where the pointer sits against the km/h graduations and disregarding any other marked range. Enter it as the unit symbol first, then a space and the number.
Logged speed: km/h 120
